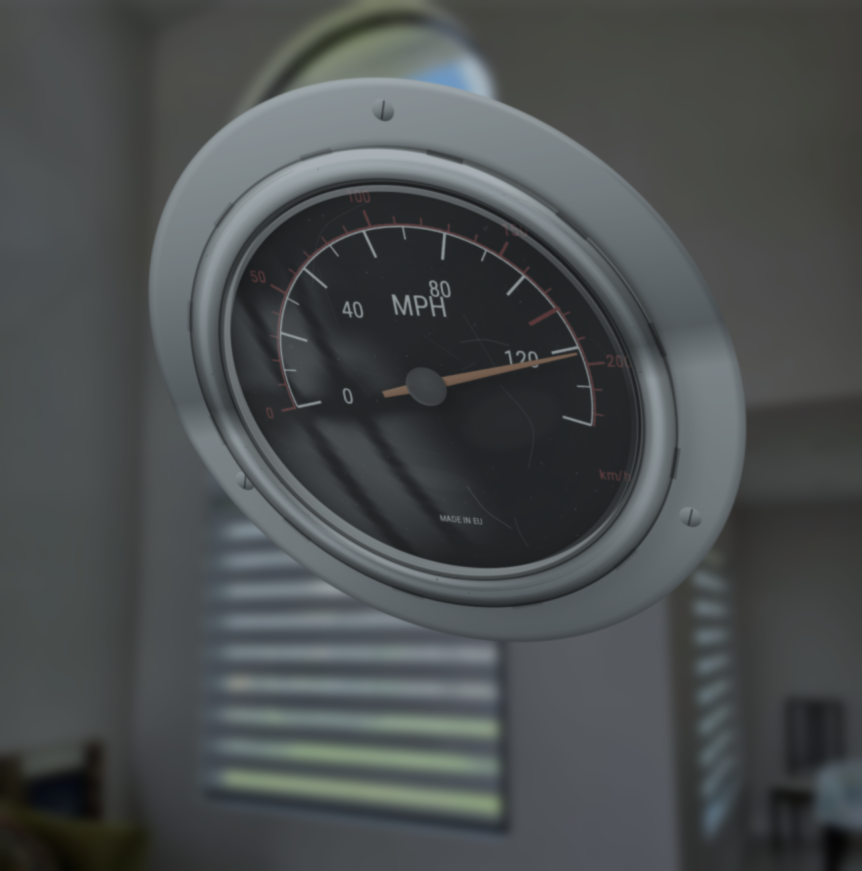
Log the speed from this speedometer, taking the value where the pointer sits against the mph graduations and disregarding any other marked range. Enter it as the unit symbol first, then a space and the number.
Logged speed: mph 120
